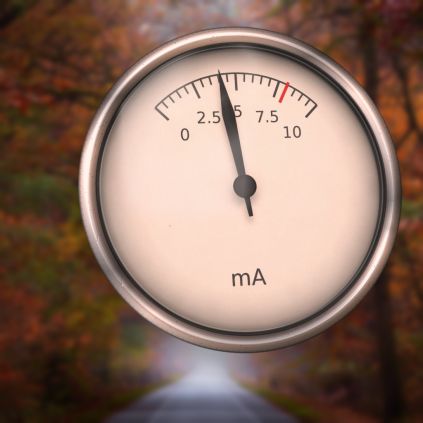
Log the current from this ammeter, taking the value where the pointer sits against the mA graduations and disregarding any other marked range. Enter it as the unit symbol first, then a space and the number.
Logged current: mA 4
